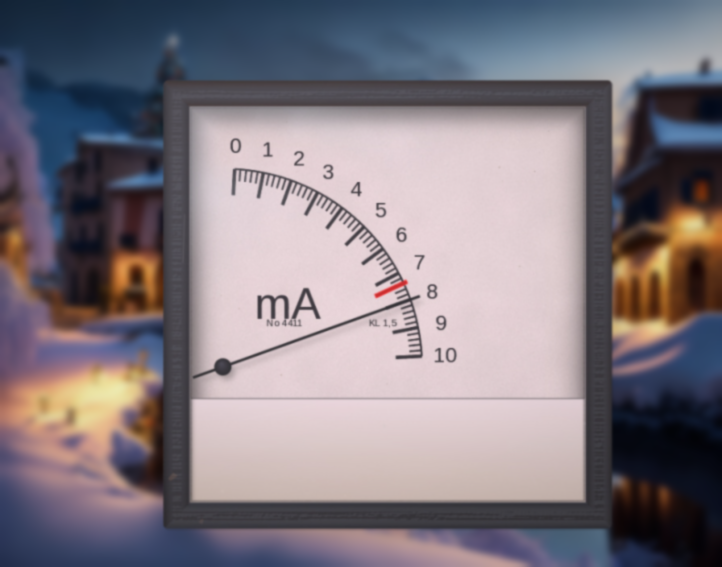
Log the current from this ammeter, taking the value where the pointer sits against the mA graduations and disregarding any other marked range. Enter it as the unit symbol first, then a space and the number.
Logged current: mA 8
